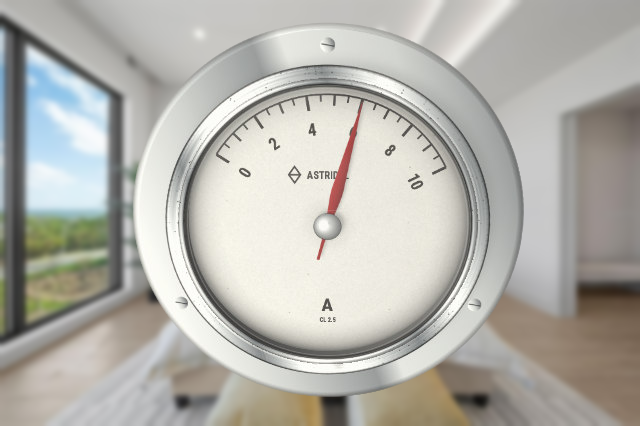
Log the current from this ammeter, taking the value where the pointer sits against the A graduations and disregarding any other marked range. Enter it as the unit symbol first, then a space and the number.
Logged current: A 6
